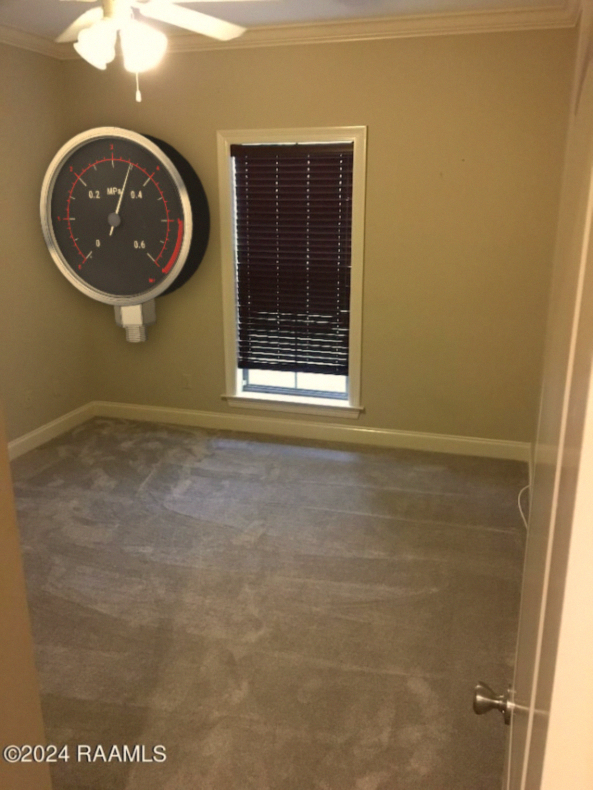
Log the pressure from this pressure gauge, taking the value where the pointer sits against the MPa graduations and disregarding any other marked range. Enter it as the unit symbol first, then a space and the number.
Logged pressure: MPa 0.35
